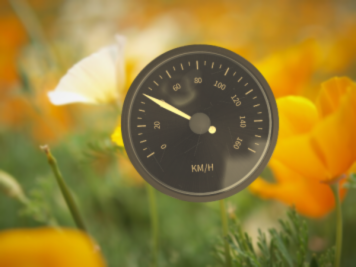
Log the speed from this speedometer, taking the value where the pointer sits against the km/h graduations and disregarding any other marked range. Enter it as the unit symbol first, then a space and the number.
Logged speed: km/h 40
